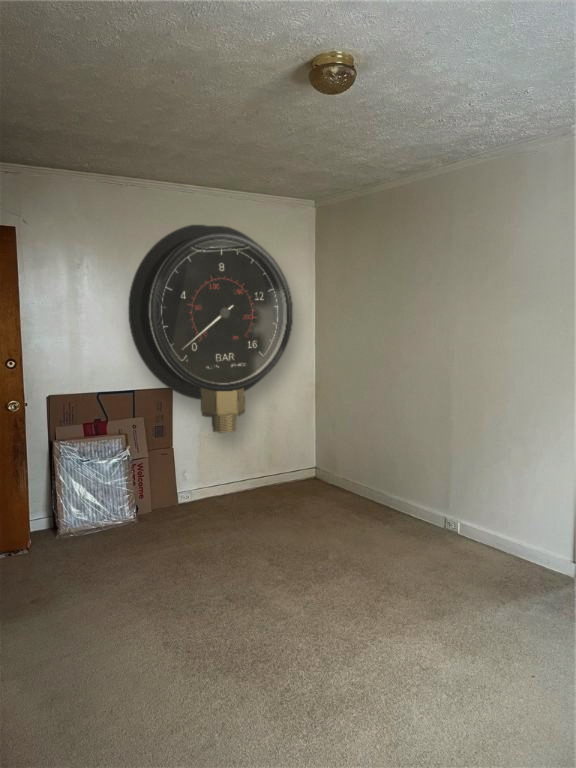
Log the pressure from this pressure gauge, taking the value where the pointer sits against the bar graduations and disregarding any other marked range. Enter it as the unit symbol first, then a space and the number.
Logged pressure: bar 0.5
